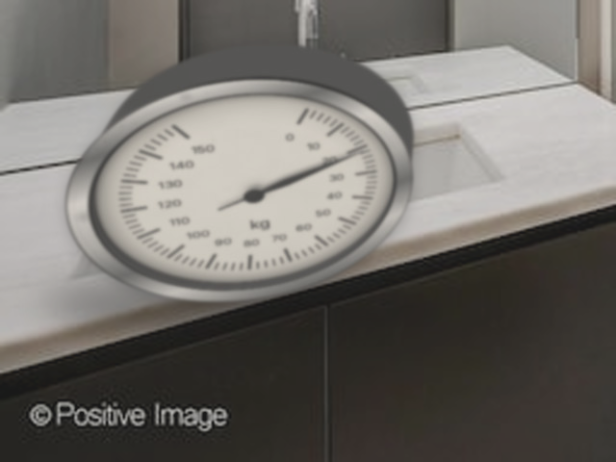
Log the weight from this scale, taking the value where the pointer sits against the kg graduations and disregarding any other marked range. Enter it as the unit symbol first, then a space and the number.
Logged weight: kg 20
